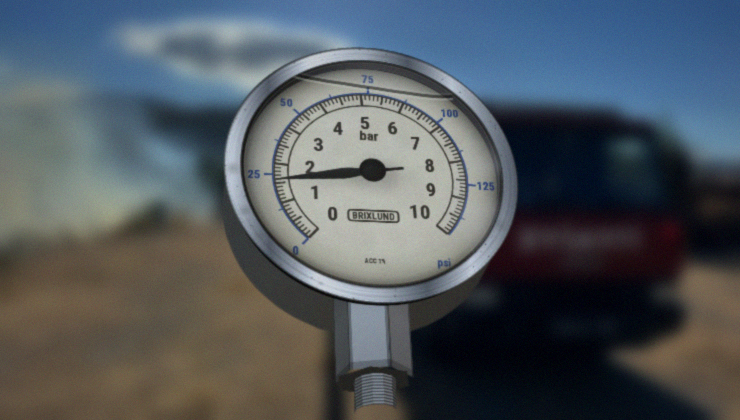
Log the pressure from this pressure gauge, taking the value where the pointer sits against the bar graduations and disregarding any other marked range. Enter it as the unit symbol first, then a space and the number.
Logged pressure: bar 1.5
